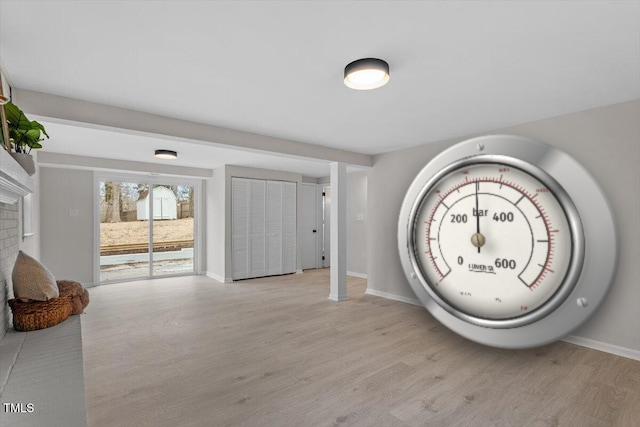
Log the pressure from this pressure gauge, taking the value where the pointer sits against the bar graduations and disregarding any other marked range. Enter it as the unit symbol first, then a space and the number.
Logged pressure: bar 300
